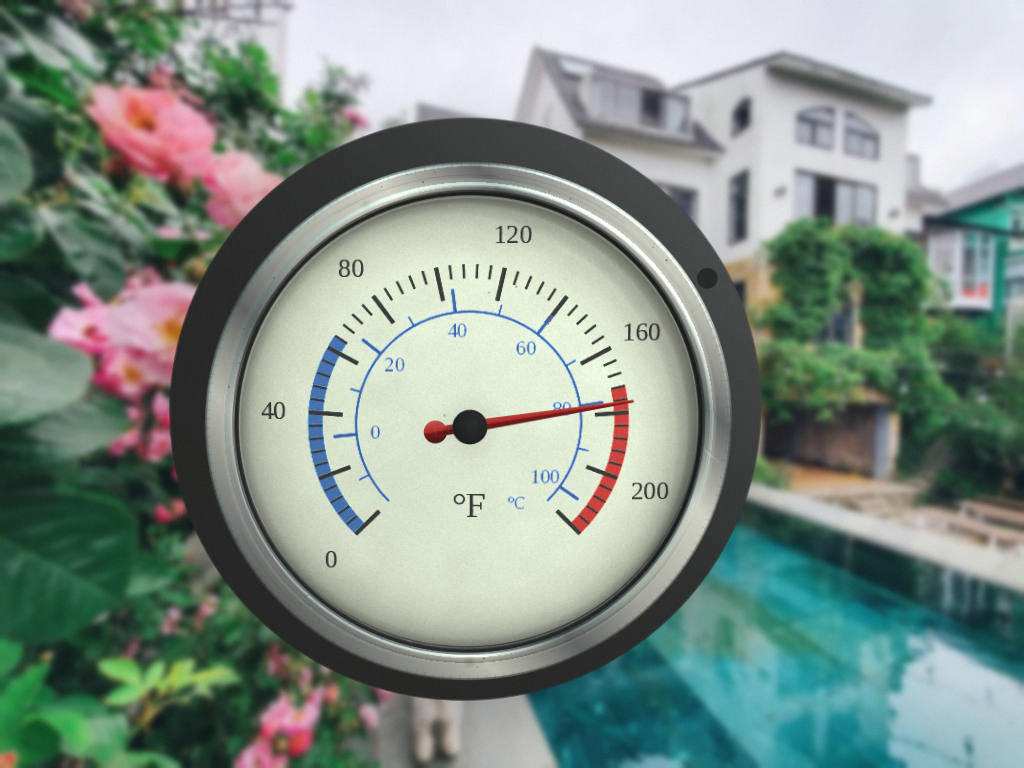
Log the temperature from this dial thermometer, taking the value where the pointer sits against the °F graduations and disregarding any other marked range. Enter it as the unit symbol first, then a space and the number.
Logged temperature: °F 176
